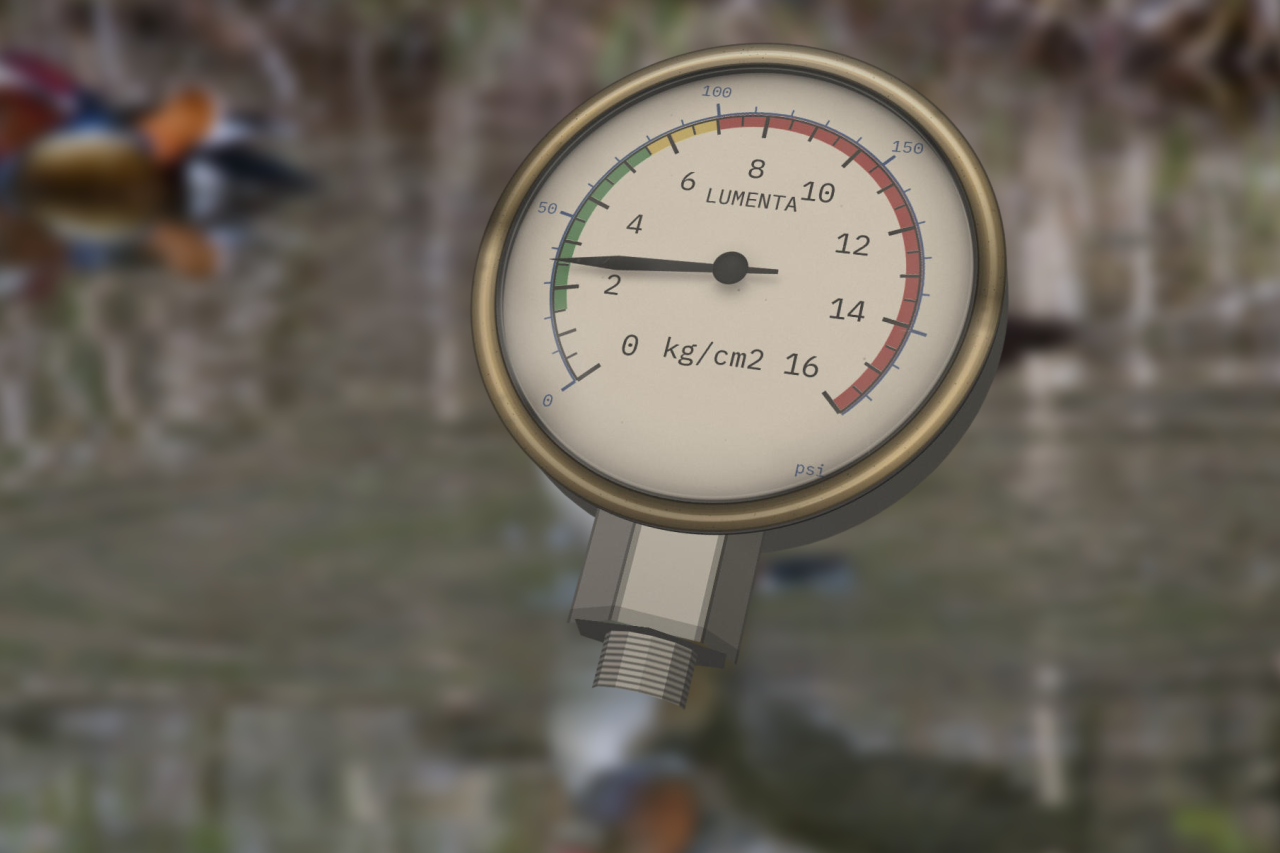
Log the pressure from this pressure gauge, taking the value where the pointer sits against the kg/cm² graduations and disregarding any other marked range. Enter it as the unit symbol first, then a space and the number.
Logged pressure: kg/cm² 2.5
